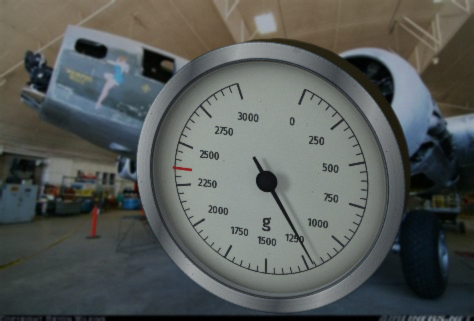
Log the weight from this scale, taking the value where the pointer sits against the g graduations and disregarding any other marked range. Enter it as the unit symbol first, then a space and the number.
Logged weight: g 1200
